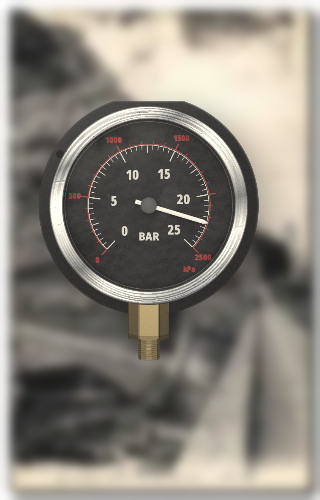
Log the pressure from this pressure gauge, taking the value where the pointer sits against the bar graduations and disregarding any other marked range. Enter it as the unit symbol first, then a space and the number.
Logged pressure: bar 22.5
